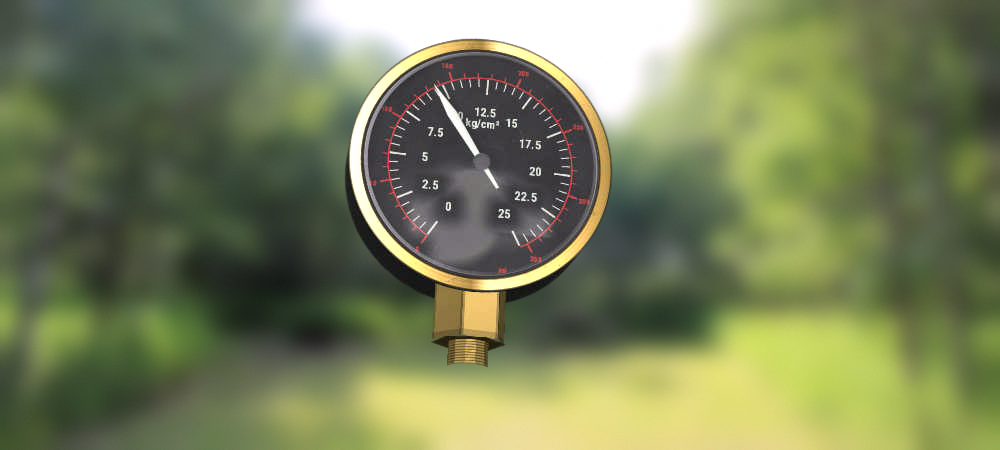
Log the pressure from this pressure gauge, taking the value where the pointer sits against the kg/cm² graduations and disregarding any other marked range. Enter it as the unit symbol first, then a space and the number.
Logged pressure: kg/cm² 9.5
